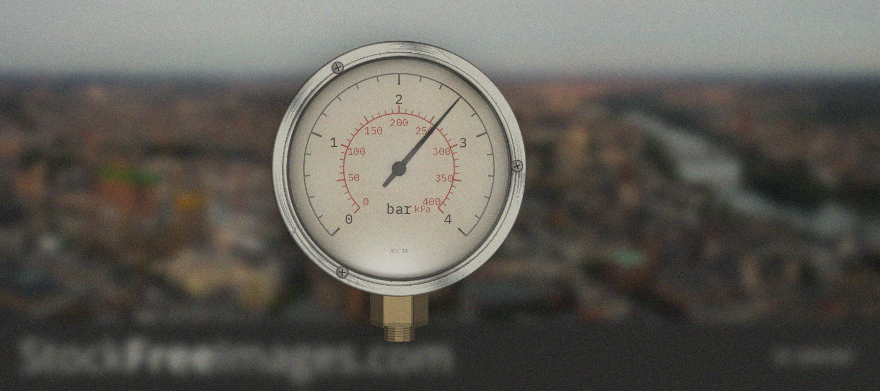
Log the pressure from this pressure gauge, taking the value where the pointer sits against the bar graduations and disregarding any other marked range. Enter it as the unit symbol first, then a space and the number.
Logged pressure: bar 2.6
